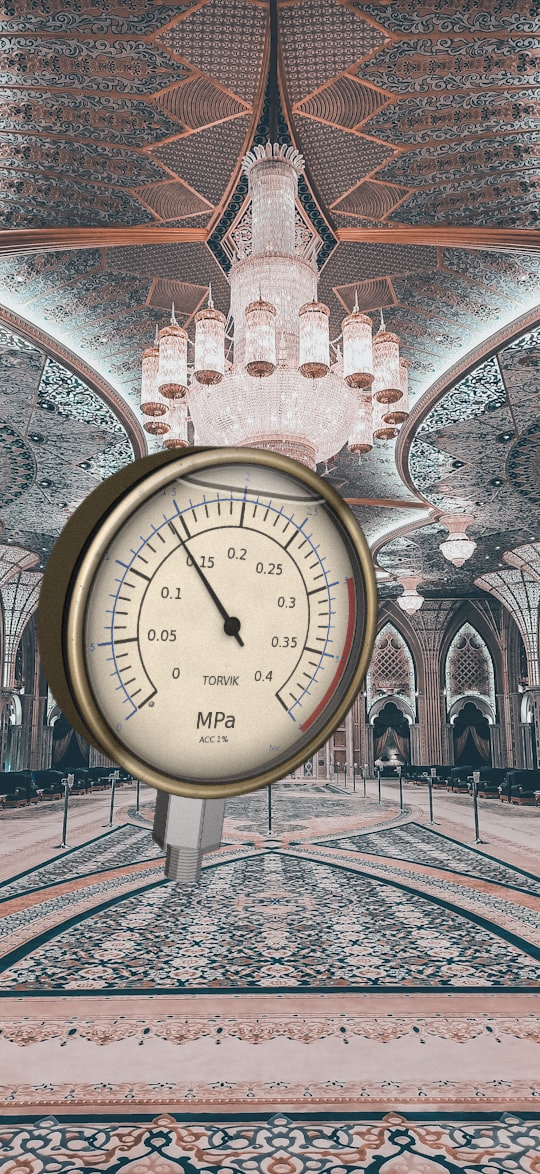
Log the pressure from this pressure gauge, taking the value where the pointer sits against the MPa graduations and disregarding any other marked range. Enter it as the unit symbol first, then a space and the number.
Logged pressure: MPa 0.14
